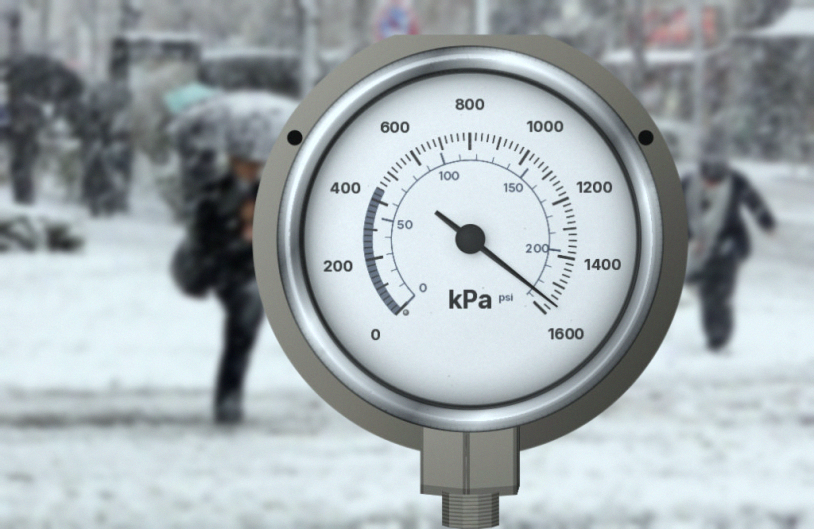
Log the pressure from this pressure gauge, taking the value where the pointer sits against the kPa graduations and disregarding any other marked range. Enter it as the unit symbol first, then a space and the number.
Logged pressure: kPa 1560
